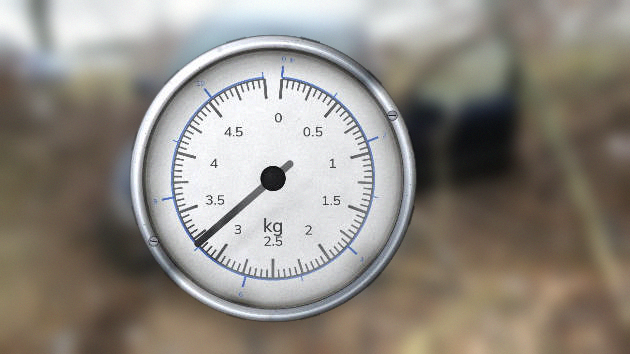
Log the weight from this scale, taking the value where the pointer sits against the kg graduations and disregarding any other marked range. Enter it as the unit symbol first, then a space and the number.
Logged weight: kg 3.2
